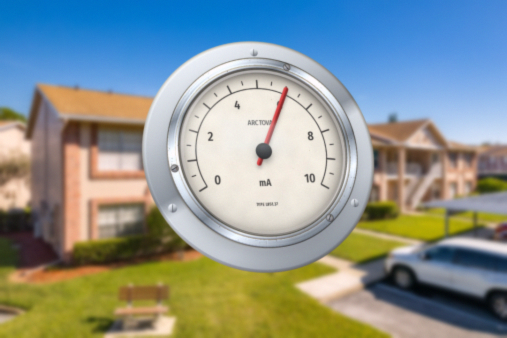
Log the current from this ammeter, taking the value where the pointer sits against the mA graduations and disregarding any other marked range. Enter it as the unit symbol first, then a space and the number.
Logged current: mA 6
